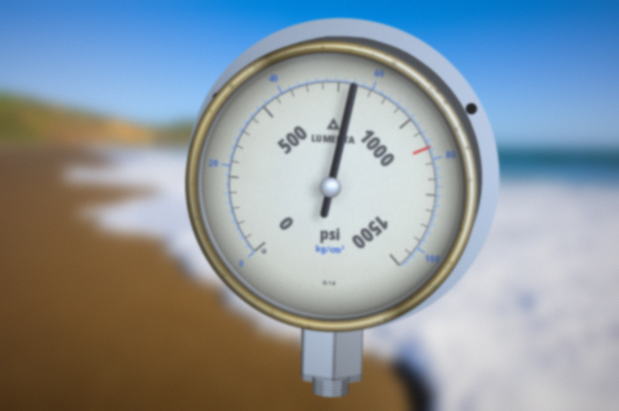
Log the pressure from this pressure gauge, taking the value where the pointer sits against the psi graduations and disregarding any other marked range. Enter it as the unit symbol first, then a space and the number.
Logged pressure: psi 800
